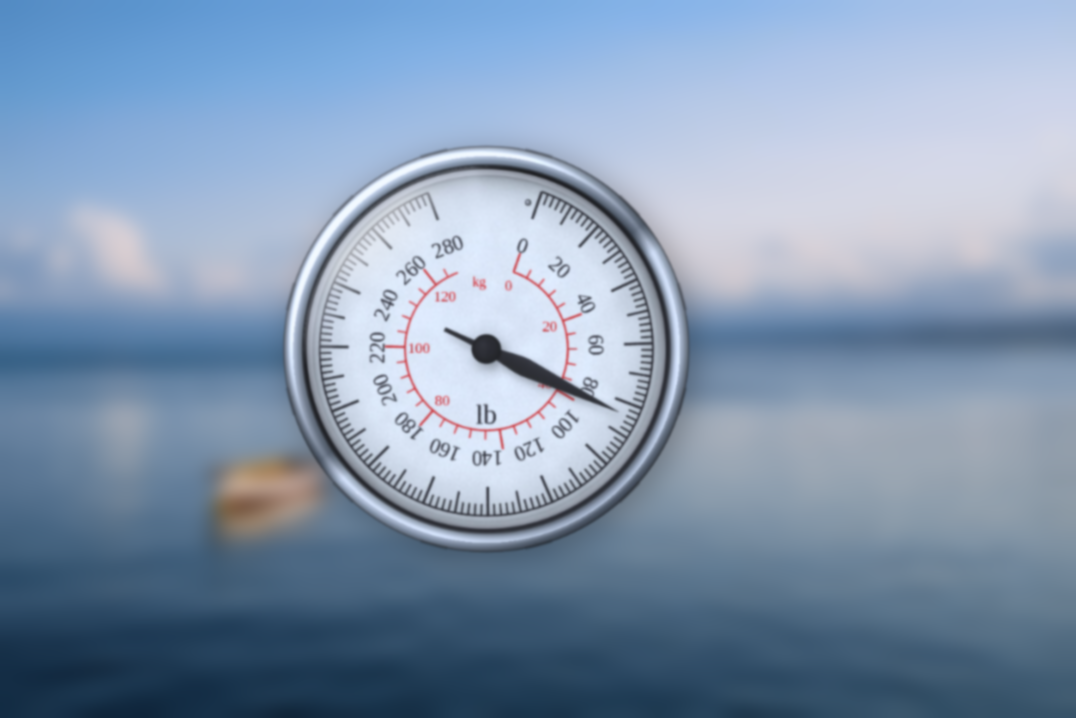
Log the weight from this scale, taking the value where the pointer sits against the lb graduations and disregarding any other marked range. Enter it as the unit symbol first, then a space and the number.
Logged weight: lb 84
